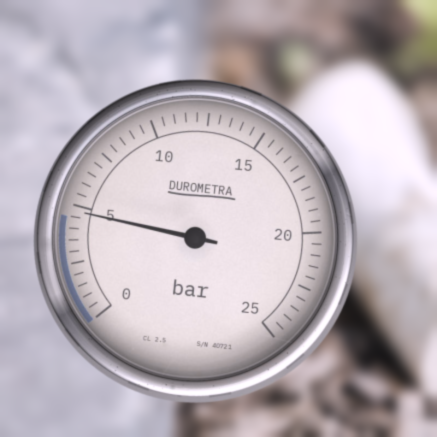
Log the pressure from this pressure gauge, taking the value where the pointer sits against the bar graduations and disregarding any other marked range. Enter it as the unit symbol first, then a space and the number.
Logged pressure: bar 4.75
